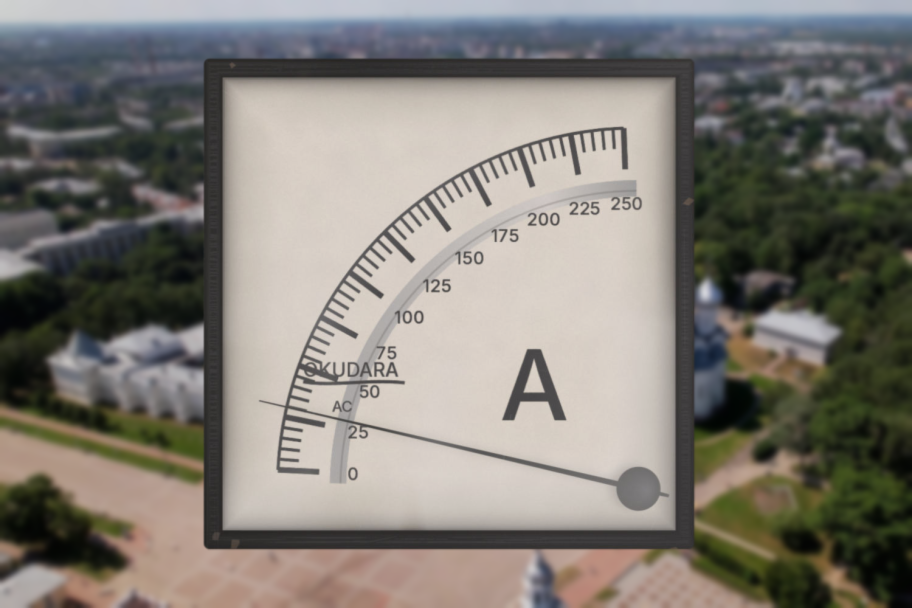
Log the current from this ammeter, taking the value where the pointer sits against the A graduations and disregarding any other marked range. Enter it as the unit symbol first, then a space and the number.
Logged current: A 30
